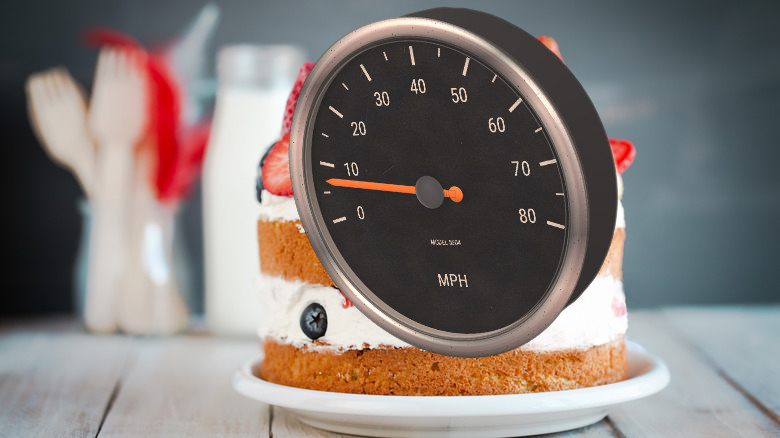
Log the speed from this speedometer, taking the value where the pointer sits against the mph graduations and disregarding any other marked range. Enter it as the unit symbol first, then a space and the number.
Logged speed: mph 7.5
